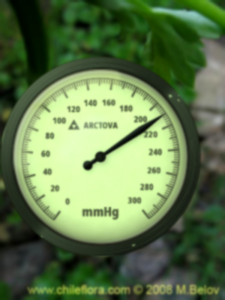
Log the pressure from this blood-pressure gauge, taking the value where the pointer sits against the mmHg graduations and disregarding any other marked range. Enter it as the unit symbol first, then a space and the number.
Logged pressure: mmHg 210
